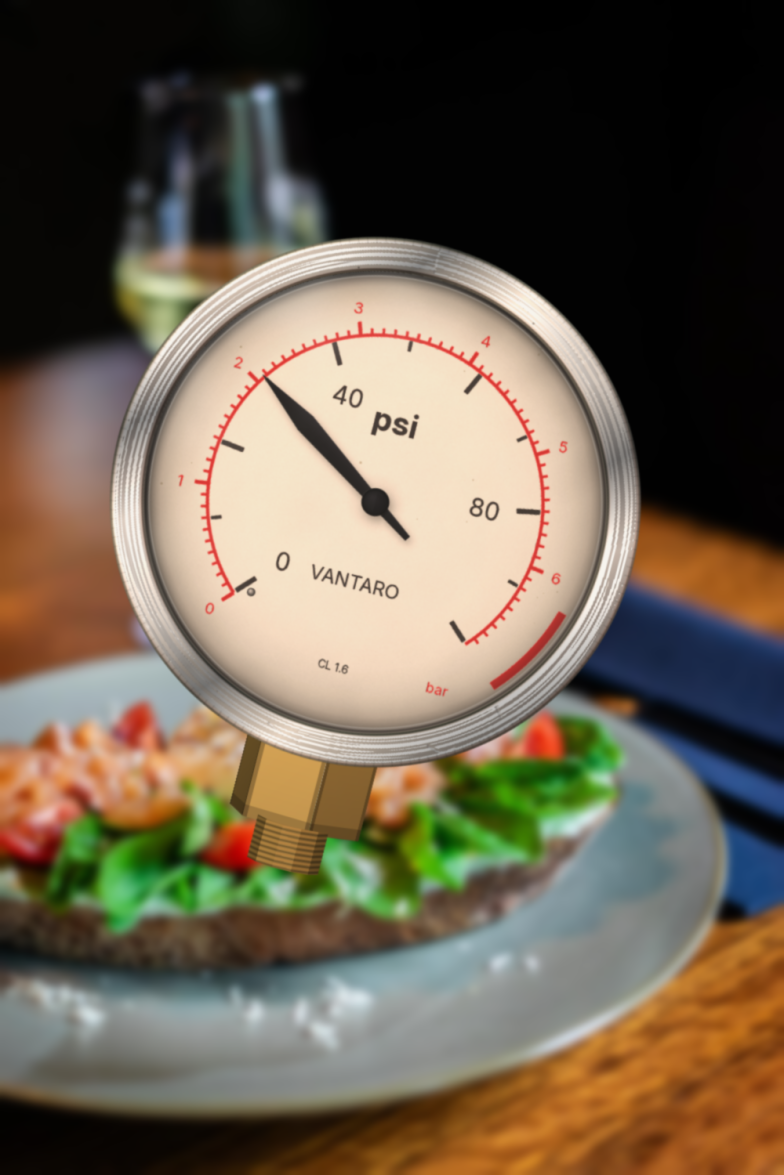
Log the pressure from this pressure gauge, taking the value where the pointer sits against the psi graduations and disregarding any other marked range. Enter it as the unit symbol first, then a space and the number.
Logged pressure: psi 30
